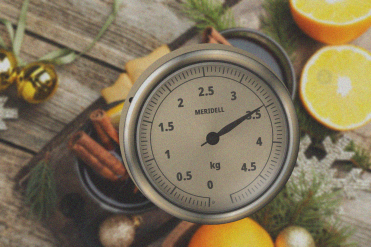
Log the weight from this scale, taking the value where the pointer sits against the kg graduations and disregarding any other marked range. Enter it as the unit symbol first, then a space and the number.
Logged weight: kg 3.45
